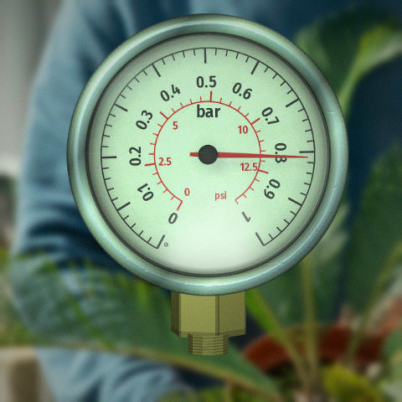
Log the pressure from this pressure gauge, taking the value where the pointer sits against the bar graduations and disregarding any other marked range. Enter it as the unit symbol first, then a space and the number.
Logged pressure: bar 0.81
